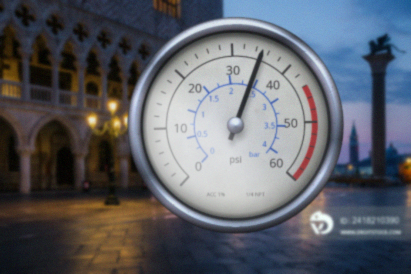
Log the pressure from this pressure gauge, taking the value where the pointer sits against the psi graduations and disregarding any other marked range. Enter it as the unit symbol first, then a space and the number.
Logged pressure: psi 35
